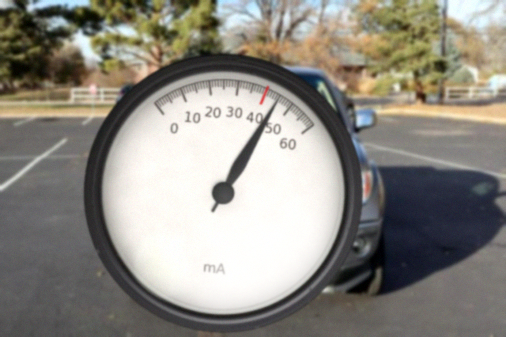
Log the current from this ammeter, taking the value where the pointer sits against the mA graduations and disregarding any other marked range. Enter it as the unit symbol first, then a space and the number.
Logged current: mA 45
